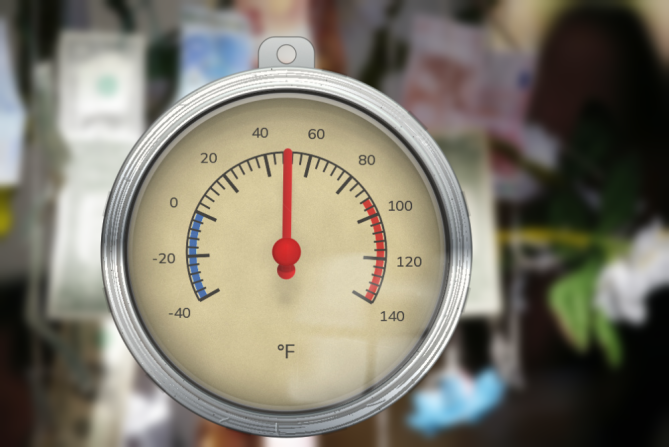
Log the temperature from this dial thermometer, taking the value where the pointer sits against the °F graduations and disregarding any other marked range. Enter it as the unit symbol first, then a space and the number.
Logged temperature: °F 50
